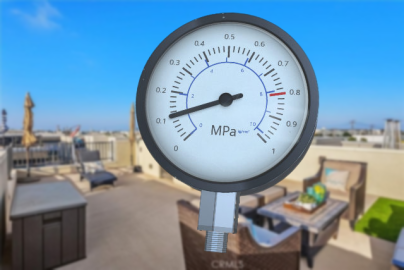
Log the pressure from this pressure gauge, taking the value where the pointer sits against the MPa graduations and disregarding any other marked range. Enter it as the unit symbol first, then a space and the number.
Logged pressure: MPa 0.1
